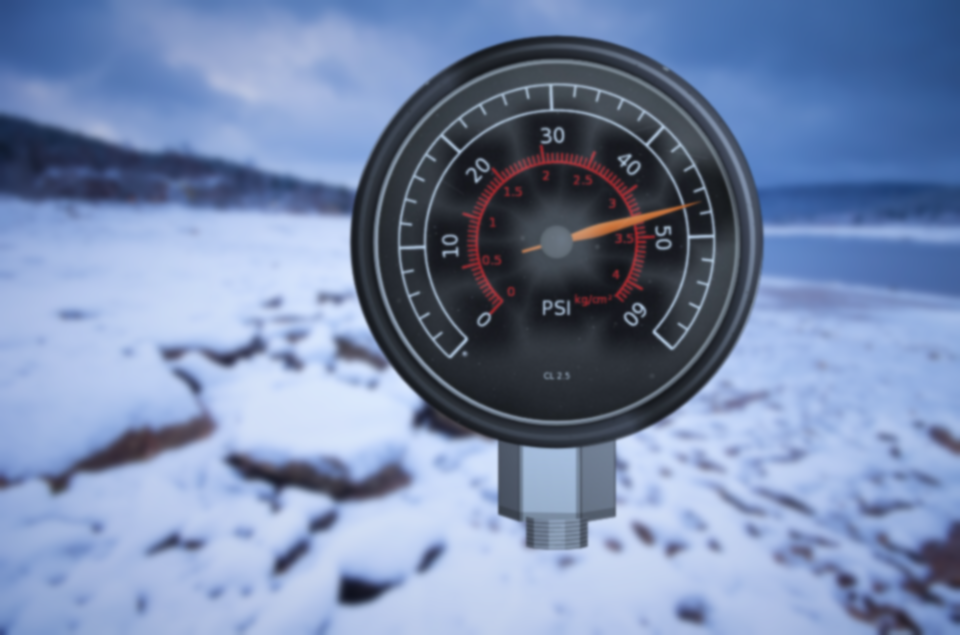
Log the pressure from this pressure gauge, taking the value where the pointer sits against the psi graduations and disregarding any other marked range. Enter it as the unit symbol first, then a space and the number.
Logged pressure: psi 47
